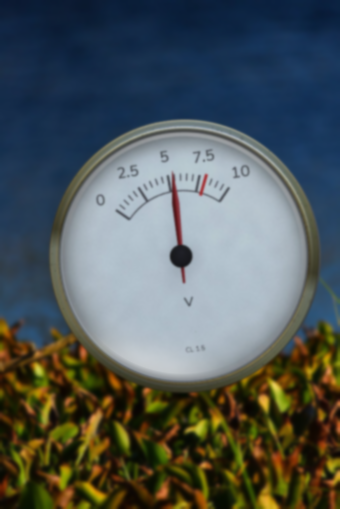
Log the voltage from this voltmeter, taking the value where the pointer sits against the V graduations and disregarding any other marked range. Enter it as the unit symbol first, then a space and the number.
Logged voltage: V 5.5
